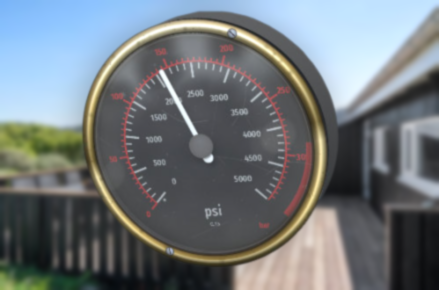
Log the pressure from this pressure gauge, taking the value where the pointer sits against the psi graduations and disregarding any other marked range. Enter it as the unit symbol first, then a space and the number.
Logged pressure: psi 2100
